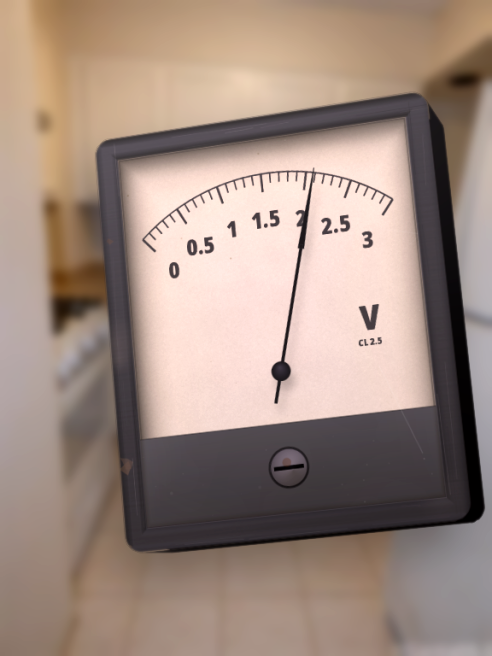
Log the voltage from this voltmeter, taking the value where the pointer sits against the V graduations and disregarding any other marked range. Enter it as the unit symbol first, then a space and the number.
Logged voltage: V 2.1
